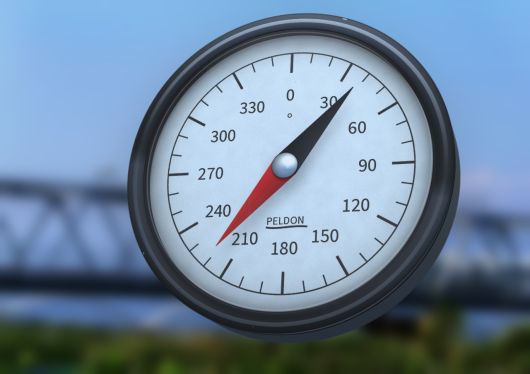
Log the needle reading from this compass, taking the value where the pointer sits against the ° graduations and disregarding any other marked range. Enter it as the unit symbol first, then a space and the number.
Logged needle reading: ° 220
